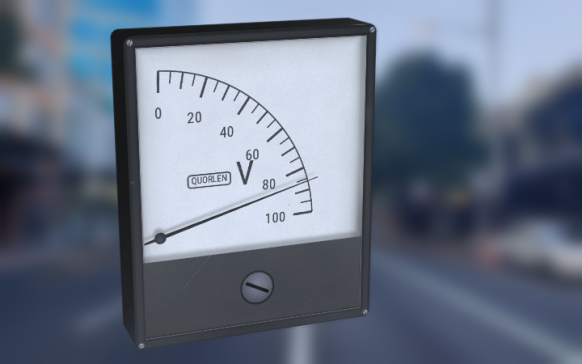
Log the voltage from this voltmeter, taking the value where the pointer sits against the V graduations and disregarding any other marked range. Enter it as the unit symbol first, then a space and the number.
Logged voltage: V 85
